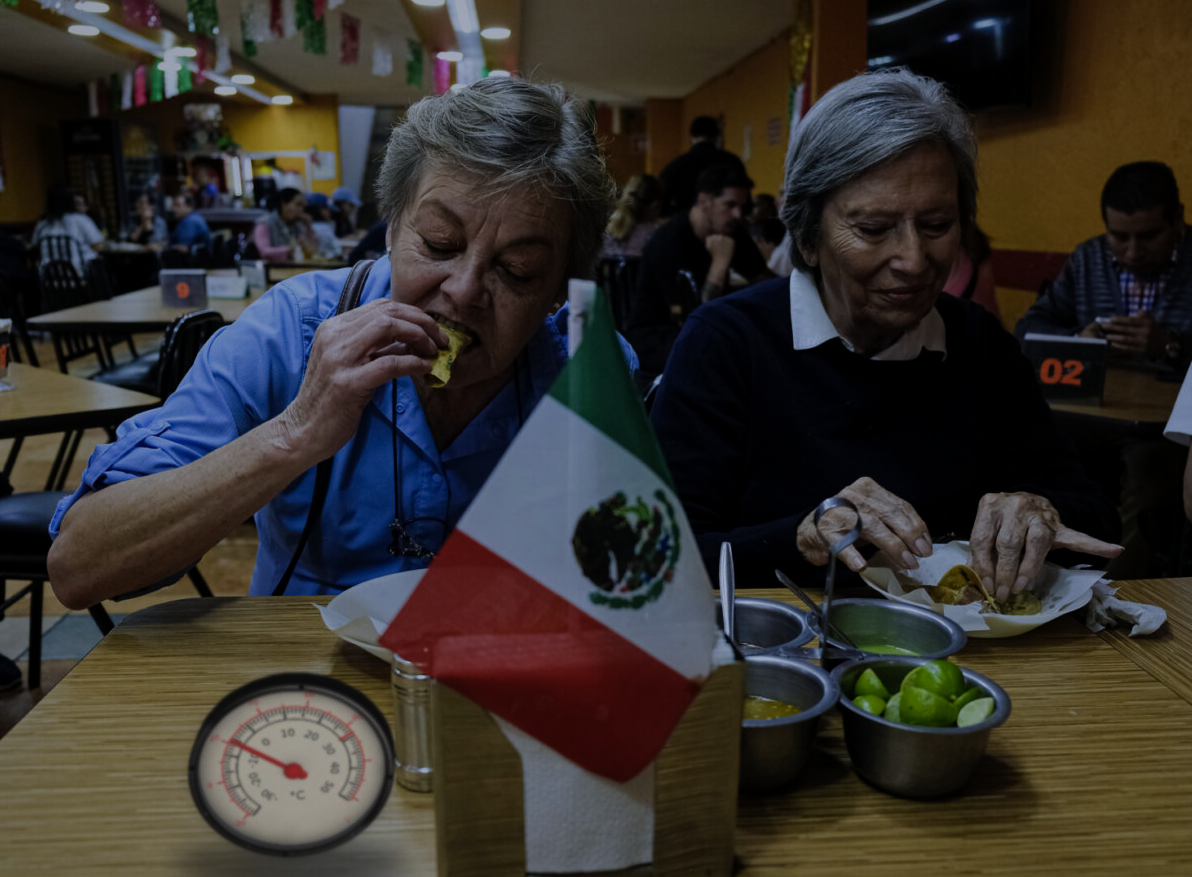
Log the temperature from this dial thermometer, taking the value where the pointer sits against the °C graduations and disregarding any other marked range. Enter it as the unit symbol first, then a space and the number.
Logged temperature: °C -5
